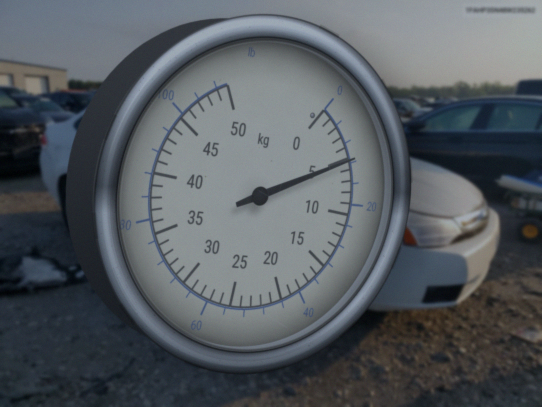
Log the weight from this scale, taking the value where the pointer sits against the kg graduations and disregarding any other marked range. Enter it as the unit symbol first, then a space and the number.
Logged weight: kg 5
